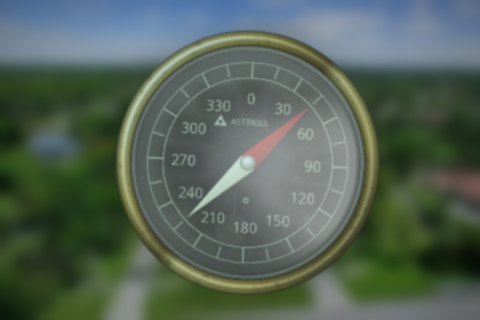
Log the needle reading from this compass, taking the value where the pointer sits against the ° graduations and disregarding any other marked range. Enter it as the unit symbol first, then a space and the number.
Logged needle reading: ° 45
